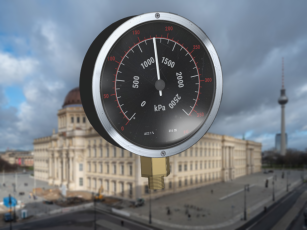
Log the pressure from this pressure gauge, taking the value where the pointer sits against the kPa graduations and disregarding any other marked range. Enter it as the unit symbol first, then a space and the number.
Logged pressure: kPa 1200
